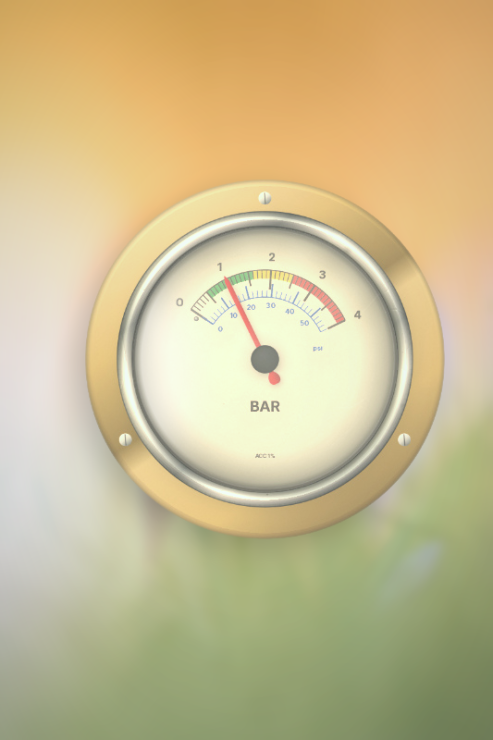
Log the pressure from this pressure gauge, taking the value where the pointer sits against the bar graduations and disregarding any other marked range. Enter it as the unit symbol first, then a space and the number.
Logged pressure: bar 1
